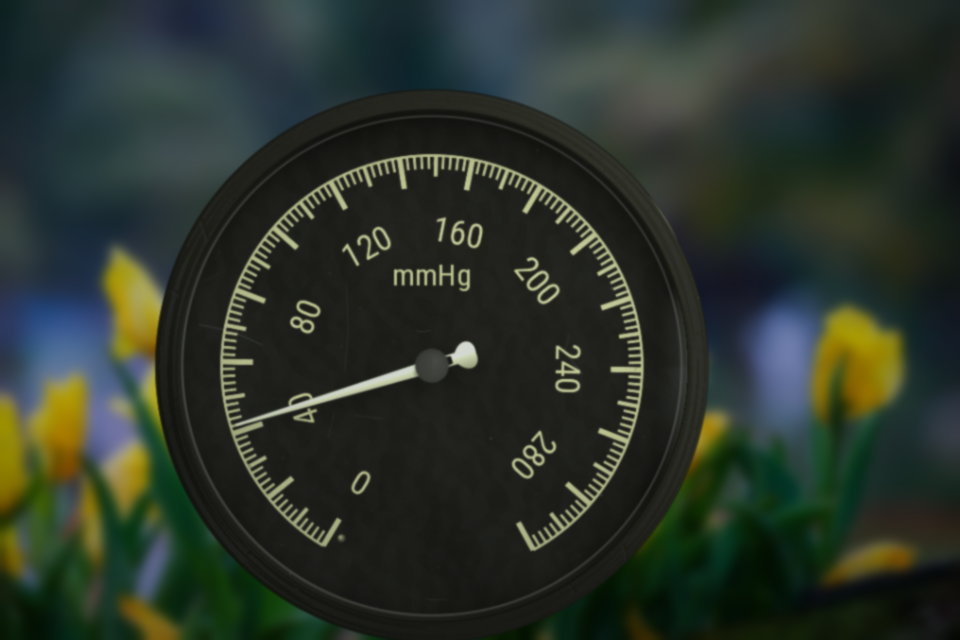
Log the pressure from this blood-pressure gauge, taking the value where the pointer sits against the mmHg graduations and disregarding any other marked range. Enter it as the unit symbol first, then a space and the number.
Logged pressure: mmHg 42
